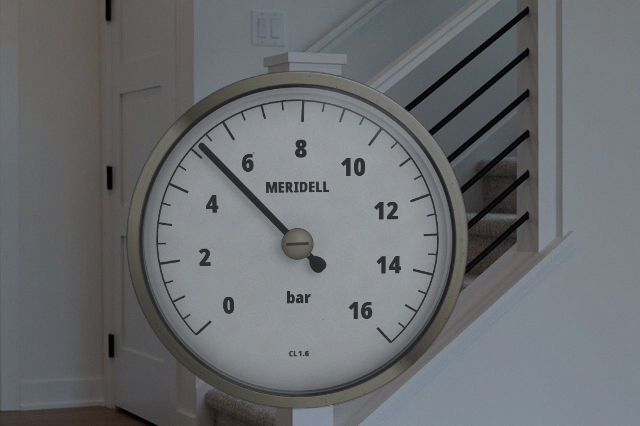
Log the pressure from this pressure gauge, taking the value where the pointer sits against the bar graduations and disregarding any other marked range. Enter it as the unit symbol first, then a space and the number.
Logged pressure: bar 5.25
